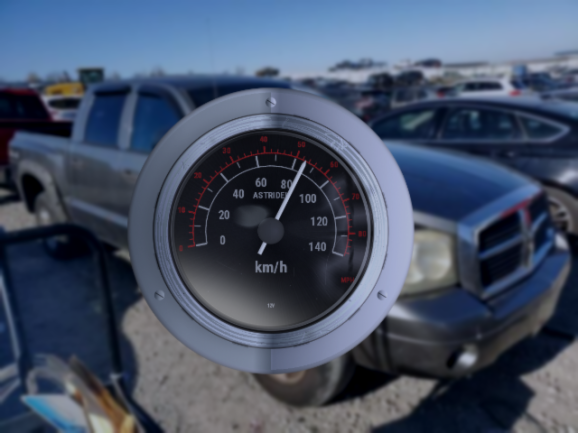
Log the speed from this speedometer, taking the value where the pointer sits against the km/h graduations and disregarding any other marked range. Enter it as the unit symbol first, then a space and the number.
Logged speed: km/h 85
